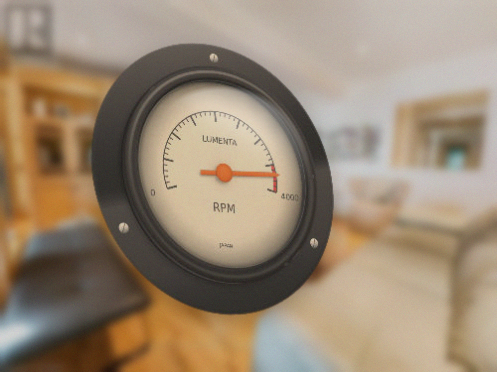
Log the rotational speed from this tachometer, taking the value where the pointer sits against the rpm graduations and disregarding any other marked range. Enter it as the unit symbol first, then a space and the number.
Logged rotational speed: rpm 3700
